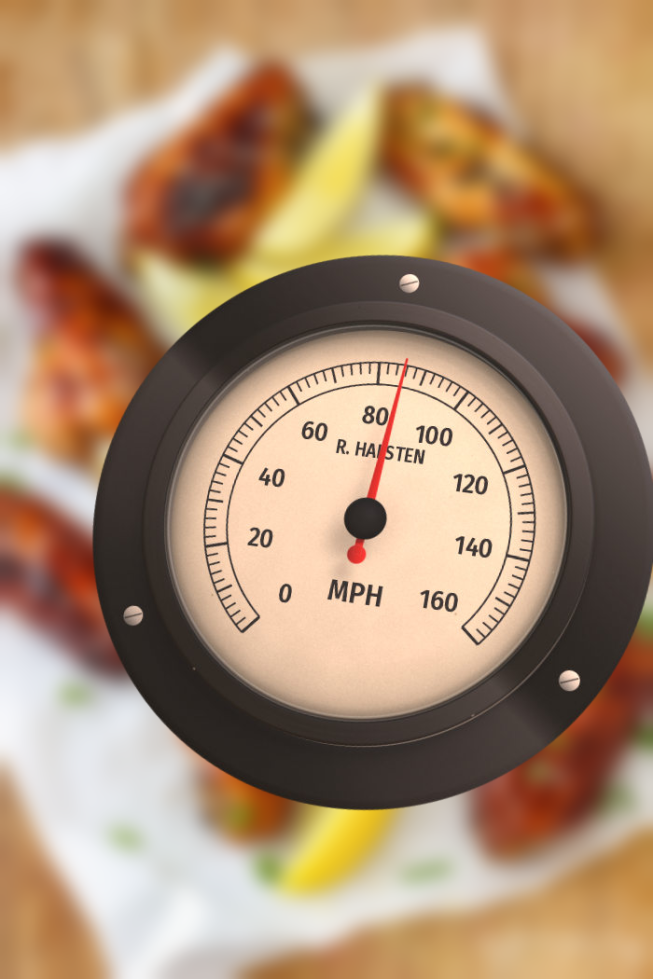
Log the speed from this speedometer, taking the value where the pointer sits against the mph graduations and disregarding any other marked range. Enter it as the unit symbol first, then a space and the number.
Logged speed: mph 86
